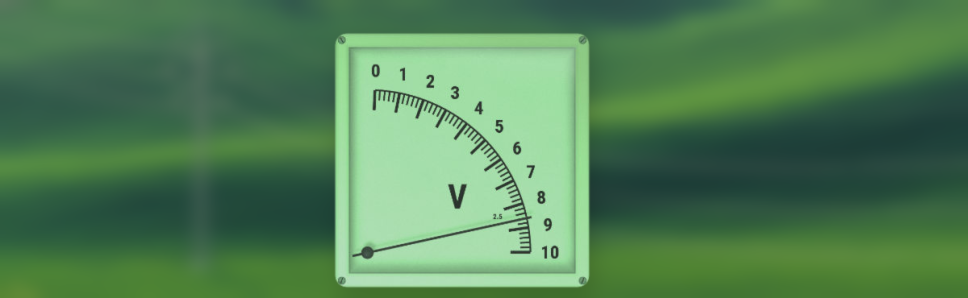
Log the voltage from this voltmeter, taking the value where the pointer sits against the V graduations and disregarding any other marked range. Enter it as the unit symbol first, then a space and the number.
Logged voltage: V 8.6
